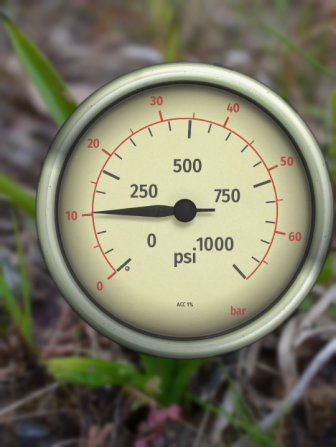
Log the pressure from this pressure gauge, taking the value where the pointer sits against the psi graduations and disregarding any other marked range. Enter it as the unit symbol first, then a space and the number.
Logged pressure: psi 150
